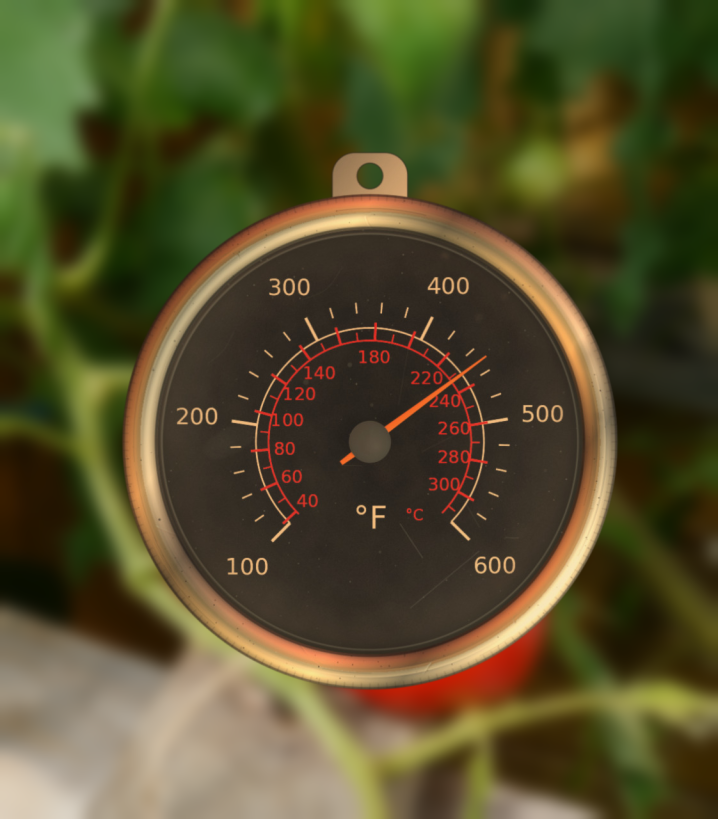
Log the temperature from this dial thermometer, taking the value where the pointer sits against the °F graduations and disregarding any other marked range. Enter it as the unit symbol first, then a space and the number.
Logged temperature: °F 450
